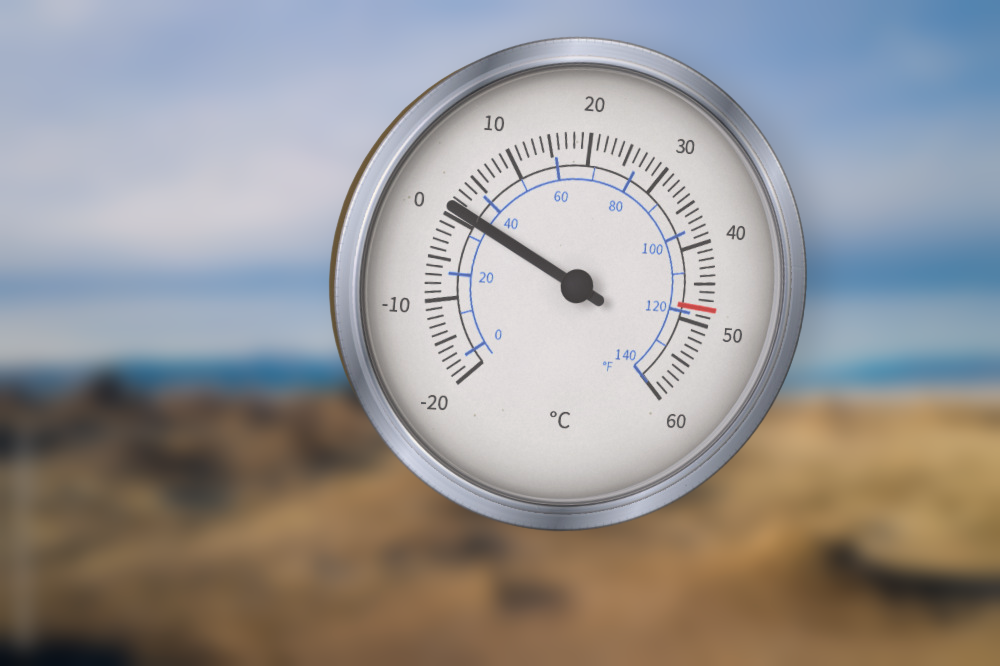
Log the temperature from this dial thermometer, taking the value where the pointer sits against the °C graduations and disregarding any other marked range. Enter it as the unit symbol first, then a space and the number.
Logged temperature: °C 1
